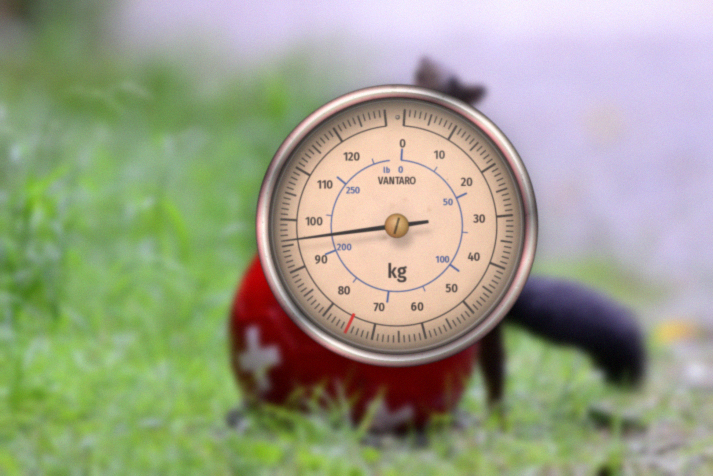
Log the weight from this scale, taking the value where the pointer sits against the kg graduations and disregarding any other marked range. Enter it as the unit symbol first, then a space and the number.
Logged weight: kg 96
